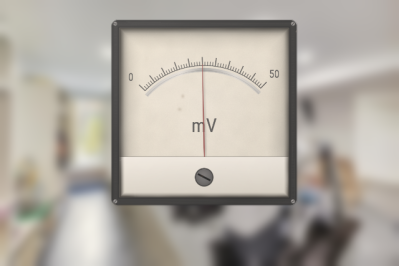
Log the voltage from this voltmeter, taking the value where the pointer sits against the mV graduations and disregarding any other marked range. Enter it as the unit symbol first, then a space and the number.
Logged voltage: mV 25
